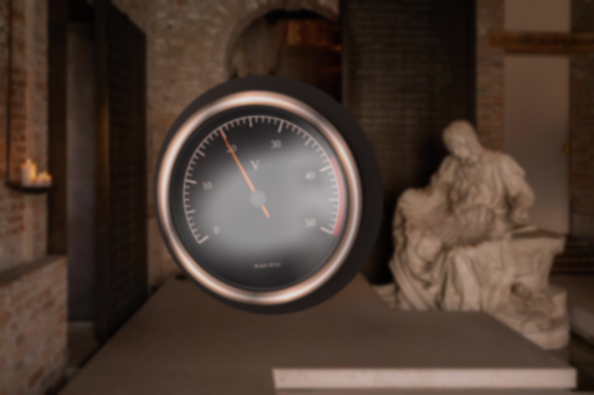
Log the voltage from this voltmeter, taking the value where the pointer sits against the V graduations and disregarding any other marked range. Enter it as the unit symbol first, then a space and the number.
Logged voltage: V 20
